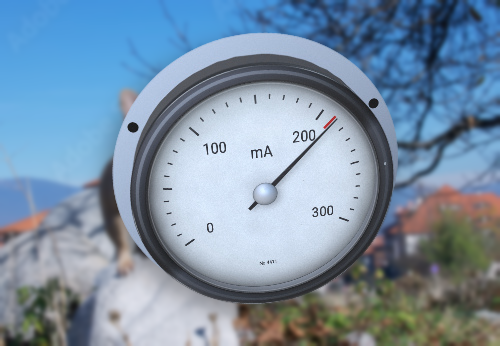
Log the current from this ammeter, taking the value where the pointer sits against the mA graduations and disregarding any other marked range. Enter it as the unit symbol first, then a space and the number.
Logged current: mA 210
